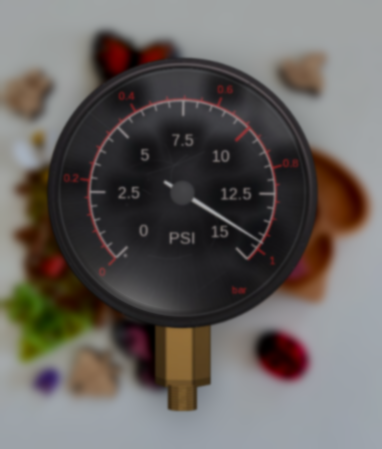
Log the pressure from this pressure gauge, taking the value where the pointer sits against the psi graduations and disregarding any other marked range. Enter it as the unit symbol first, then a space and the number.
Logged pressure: psi 14.25
